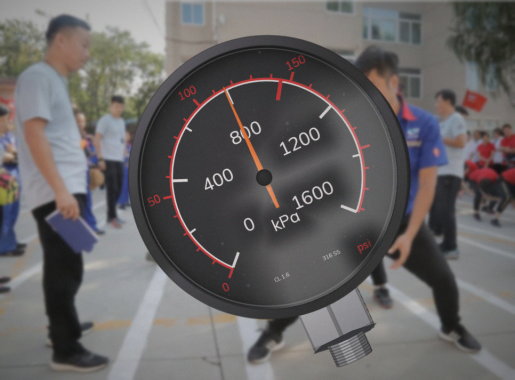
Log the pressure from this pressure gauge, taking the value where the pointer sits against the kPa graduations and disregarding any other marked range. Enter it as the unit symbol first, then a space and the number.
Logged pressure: kPa 800
